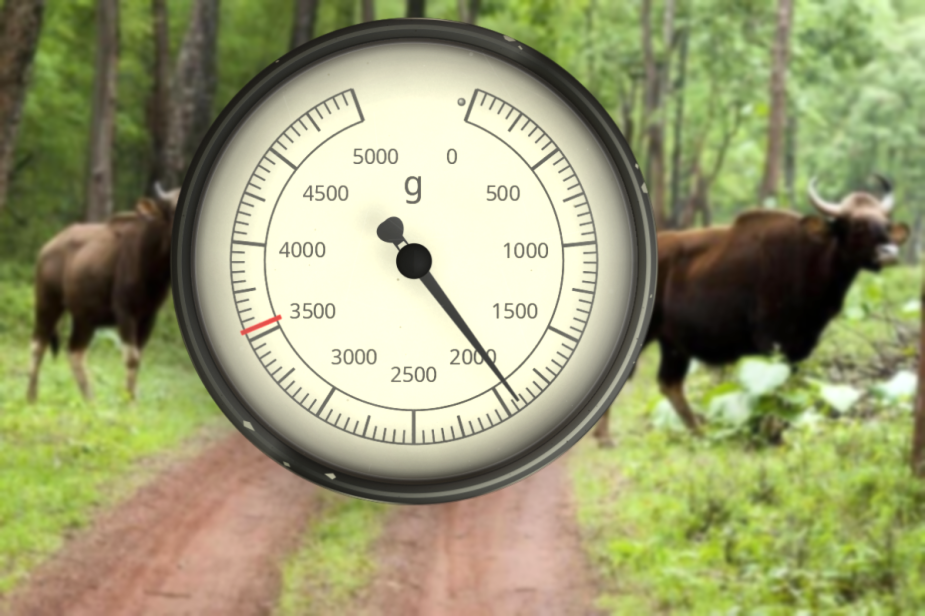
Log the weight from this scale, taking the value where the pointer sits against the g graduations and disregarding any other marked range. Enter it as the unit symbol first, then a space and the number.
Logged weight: g 1925
